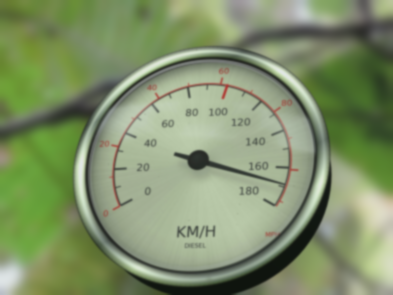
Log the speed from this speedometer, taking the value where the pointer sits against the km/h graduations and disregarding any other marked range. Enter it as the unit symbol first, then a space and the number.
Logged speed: km/h 170
